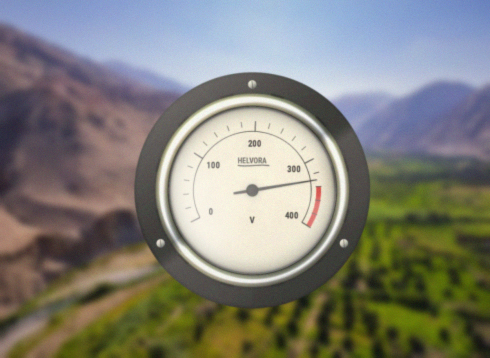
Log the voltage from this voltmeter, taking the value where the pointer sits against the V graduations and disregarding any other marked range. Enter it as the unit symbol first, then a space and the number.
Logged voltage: V 330
